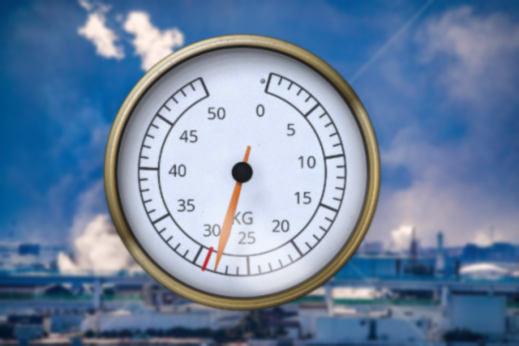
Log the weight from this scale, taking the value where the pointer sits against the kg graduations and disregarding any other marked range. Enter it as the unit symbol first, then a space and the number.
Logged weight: kg 28
